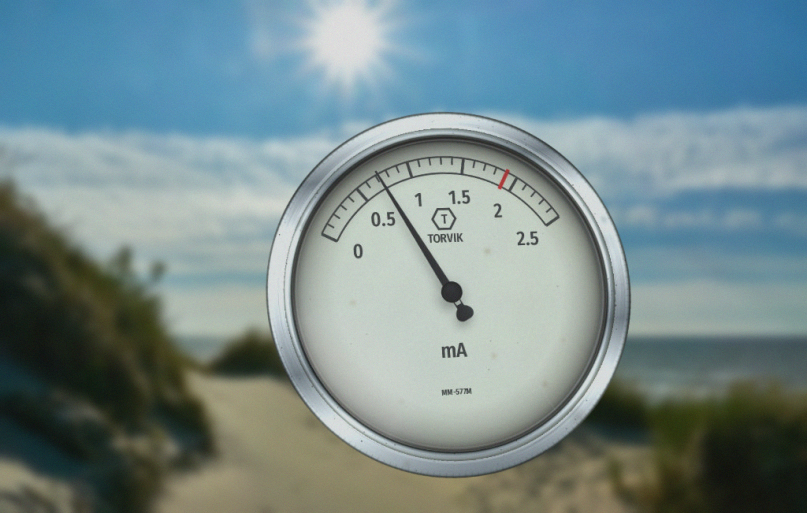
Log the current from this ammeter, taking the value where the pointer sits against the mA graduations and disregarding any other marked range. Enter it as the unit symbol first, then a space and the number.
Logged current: mA 0.7
